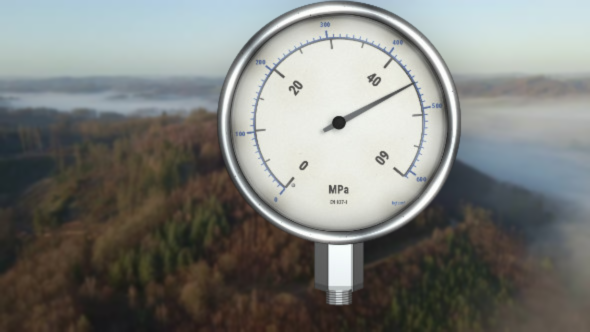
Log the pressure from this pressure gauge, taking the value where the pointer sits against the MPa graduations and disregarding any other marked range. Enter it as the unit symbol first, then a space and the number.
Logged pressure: MPa 45
